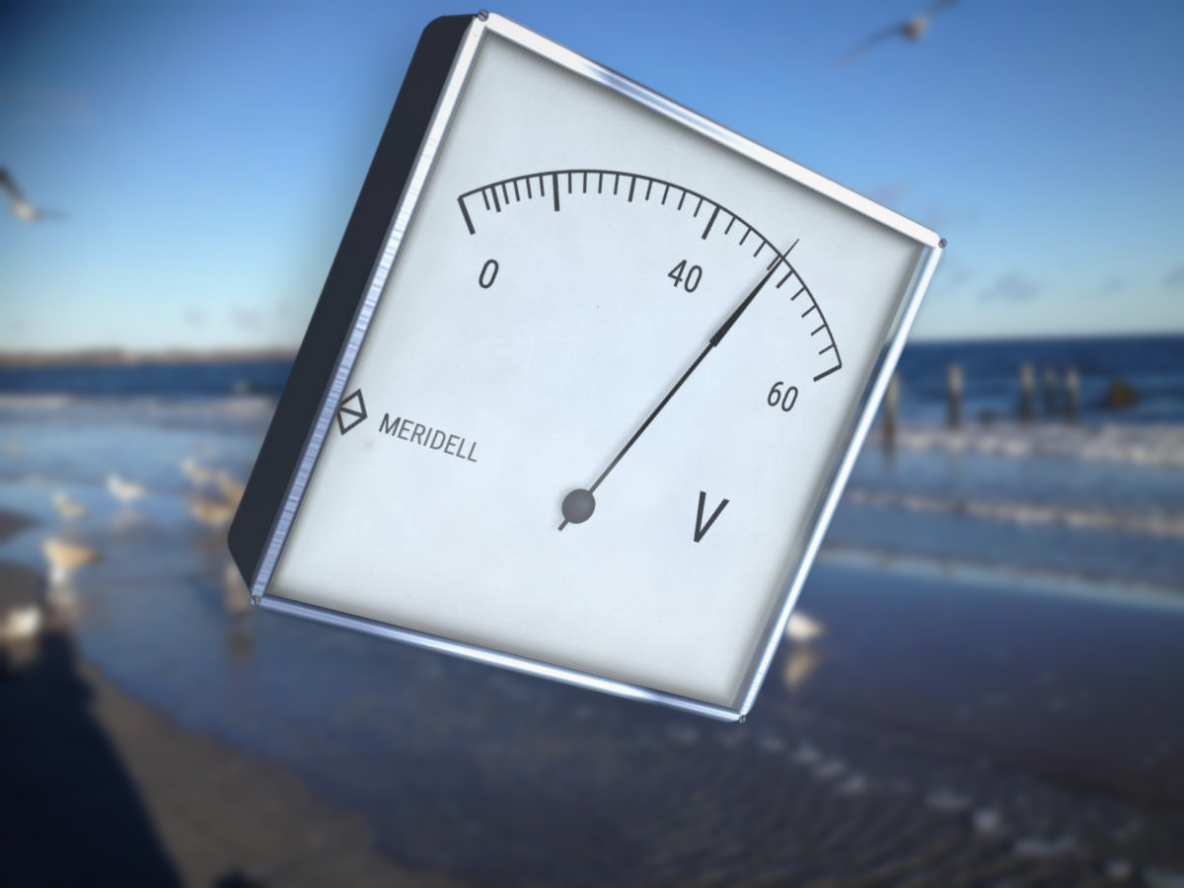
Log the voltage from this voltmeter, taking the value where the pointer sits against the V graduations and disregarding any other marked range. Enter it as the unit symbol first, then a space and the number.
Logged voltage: V 48
